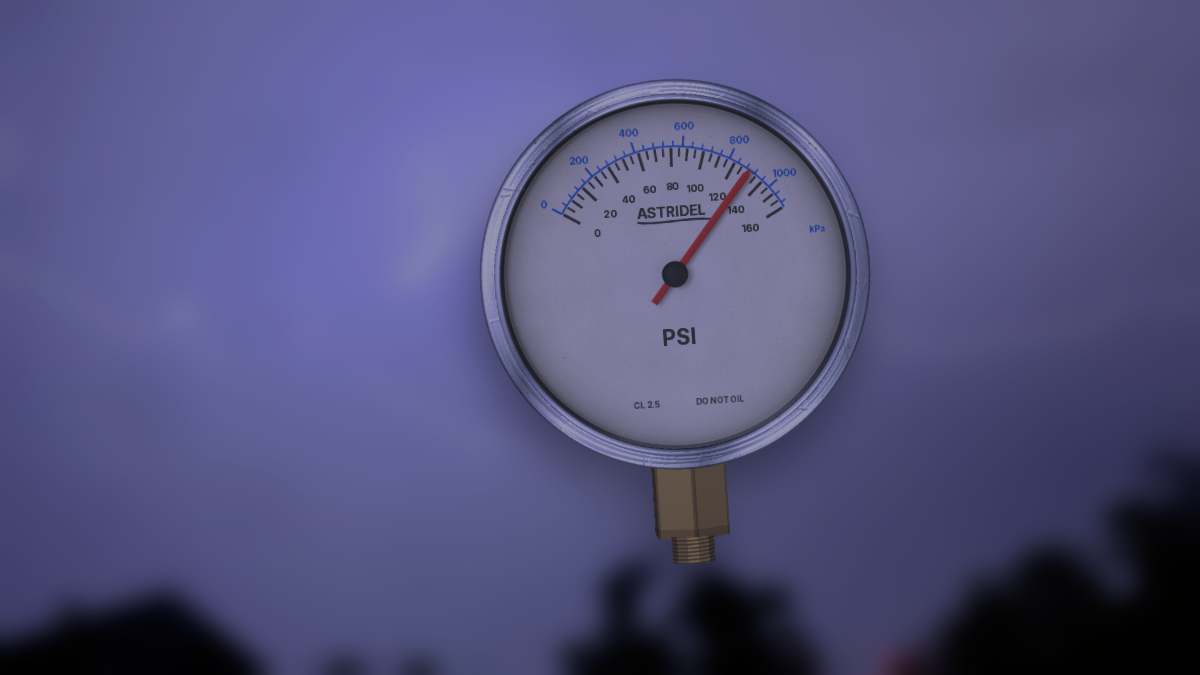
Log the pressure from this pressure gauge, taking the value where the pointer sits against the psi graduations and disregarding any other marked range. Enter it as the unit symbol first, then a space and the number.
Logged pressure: psi 130
